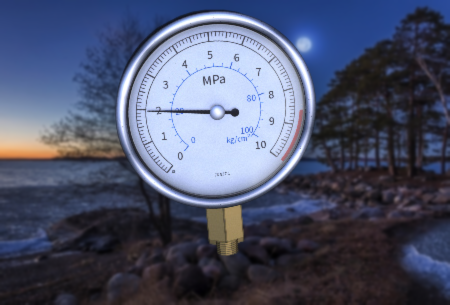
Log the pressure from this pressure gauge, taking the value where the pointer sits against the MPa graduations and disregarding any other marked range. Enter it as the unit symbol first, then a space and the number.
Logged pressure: MPa 2
